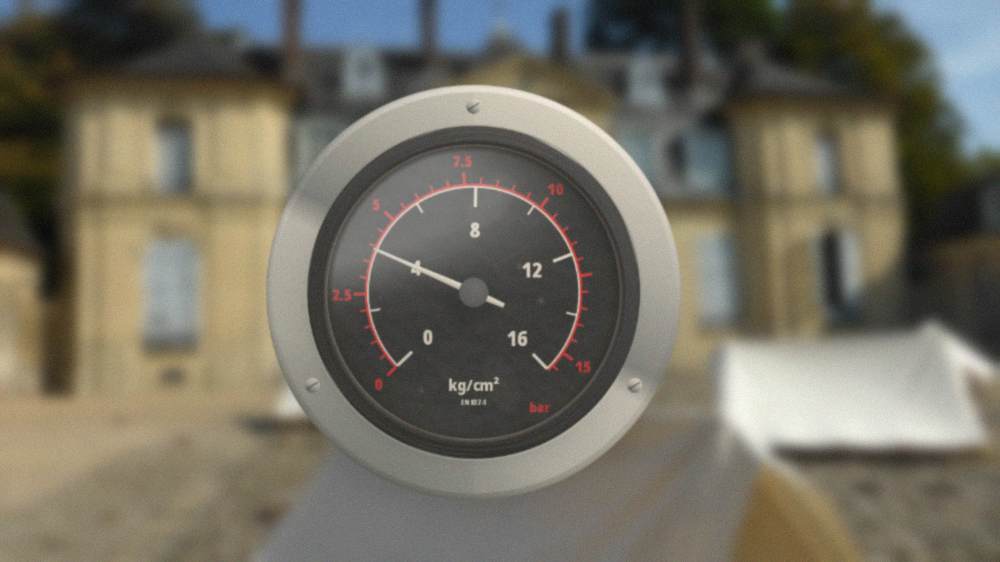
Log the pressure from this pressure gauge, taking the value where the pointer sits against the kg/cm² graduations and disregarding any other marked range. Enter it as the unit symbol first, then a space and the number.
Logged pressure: kg/cm² 4
